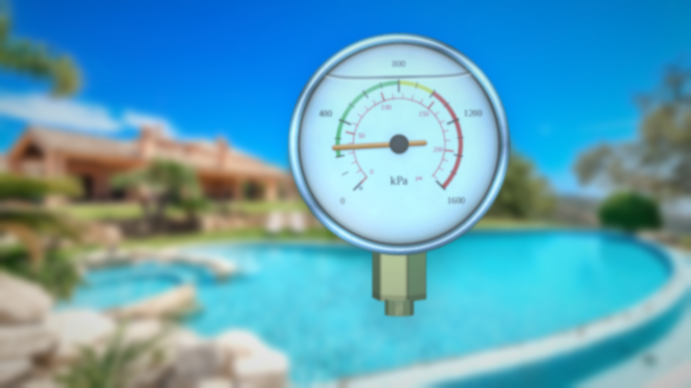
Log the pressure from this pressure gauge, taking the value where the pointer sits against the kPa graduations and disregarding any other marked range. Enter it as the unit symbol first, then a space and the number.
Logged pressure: kPa 250
